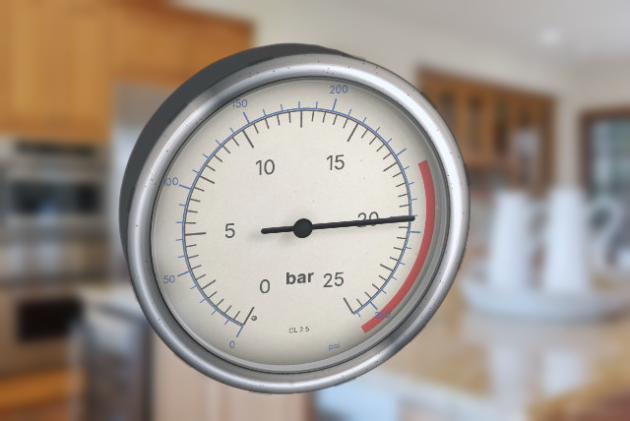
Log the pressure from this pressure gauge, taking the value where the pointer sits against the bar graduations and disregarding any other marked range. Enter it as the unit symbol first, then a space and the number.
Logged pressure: bar 20
